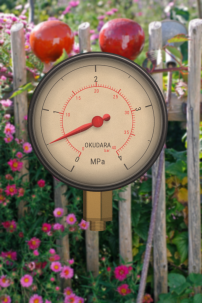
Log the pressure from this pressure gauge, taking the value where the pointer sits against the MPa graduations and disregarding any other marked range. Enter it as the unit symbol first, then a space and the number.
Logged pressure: MPa 0.5
